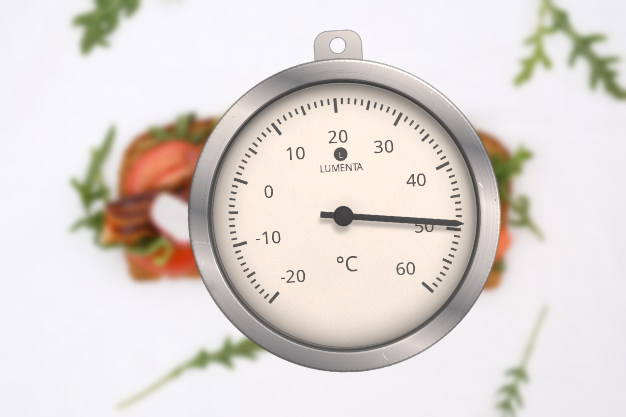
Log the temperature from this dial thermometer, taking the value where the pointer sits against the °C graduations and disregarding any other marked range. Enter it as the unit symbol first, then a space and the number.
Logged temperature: °C 49
